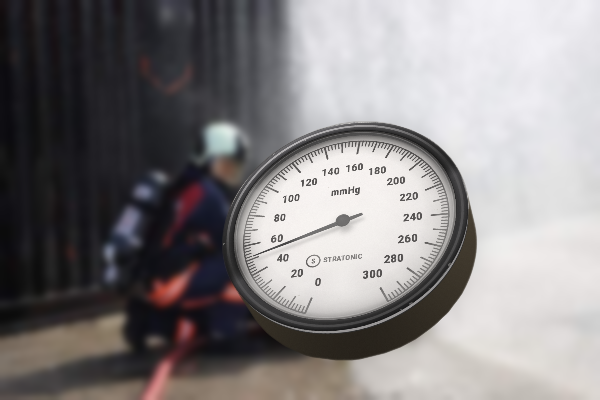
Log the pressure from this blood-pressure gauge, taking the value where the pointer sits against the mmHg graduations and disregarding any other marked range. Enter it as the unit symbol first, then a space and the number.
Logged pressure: mmHg 50
